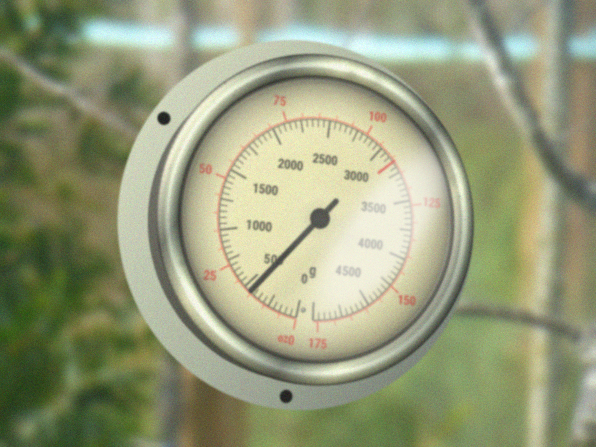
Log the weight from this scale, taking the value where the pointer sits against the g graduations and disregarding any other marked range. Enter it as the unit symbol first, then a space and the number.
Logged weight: g 450
